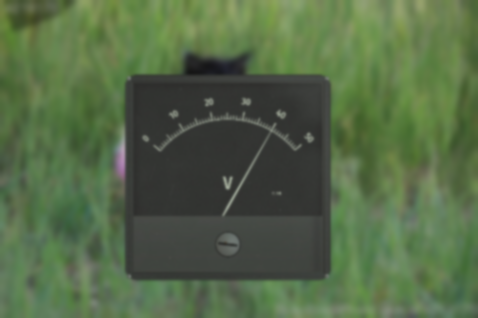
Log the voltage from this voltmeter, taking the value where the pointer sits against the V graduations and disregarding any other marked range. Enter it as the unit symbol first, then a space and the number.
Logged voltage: V 40
